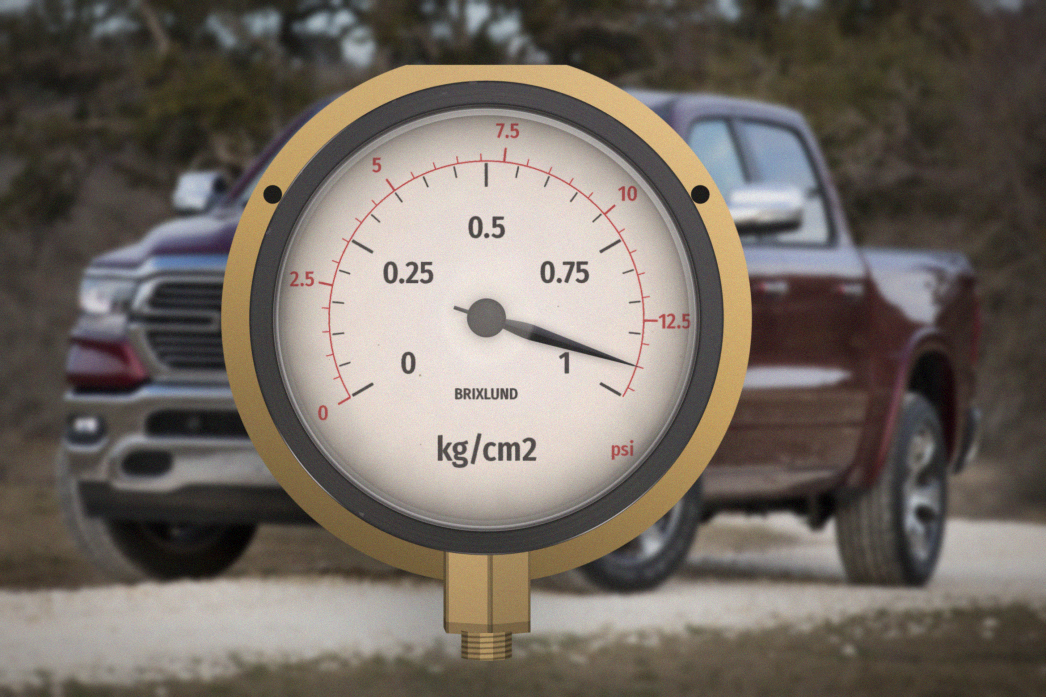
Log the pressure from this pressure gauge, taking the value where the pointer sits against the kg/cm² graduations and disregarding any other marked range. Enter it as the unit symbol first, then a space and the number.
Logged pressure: kg/cm² 0.95
